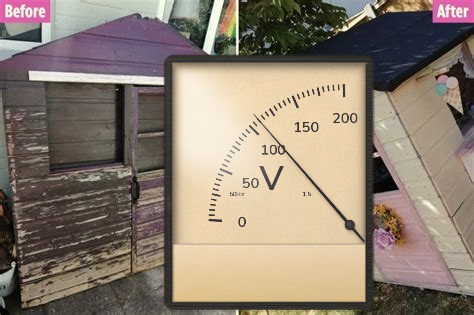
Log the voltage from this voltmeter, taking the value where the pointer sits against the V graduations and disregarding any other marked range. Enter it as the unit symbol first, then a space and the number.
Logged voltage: V 110
